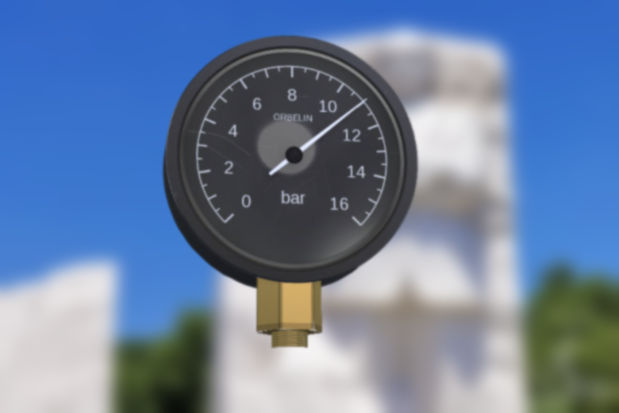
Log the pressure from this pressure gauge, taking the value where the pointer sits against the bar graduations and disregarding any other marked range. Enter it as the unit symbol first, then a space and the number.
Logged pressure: bar 11
